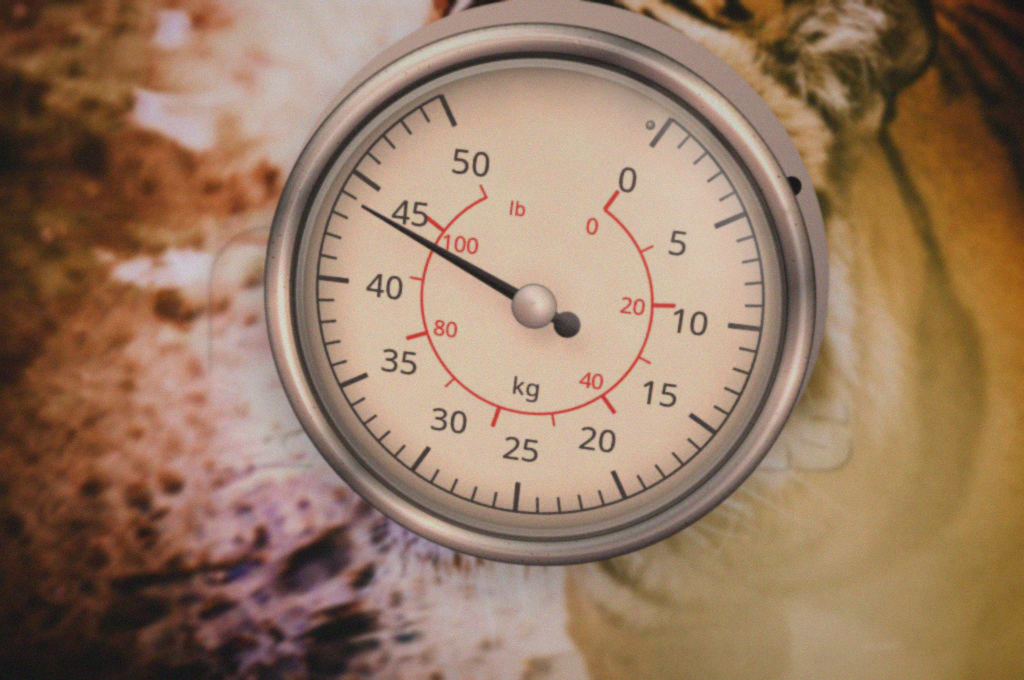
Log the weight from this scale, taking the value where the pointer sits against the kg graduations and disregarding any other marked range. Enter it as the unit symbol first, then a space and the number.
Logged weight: kg 44
